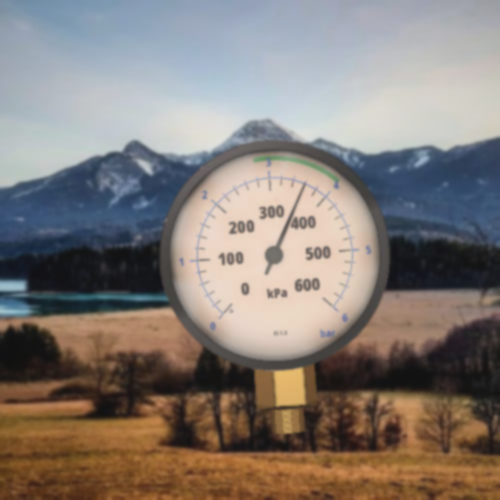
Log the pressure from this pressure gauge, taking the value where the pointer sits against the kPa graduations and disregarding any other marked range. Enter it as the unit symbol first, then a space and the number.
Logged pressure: kPa 360
